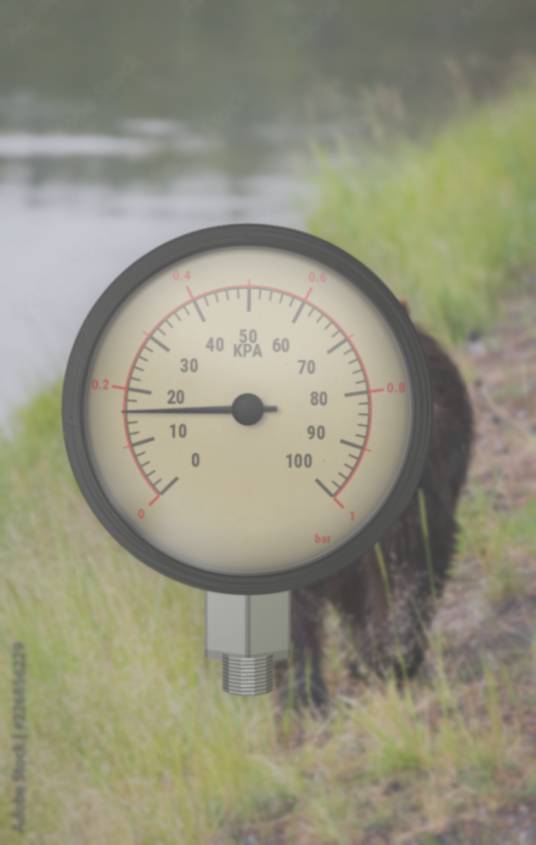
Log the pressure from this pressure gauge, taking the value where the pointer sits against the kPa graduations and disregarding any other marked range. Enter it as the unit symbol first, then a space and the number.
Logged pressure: kPa 16
